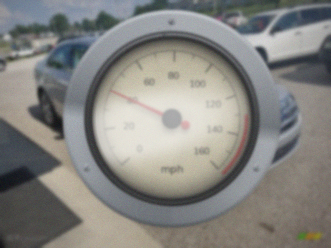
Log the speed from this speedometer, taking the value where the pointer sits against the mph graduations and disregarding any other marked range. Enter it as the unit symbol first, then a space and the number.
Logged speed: mph 40
